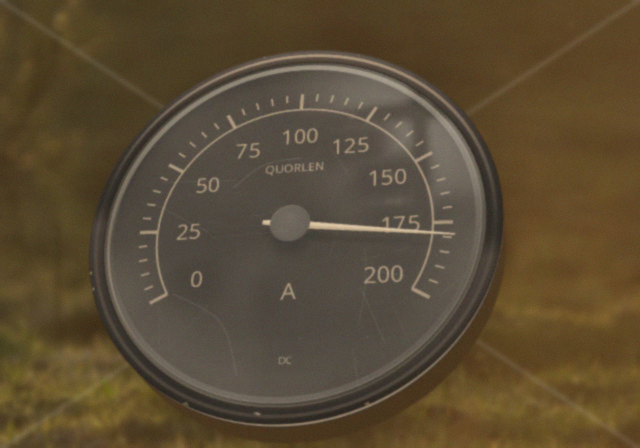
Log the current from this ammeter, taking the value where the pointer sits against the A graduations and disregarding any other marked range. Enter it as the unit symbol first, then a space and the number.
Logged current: A 180
